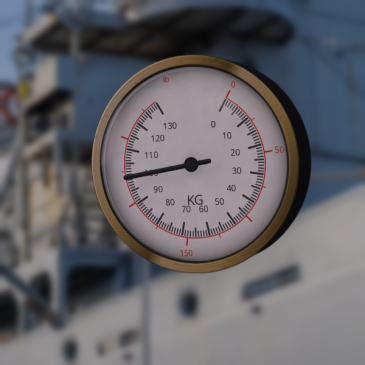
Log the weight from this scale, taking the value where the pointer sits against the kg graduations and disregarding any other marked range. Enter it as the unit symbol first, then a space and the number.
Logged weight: kg 100
